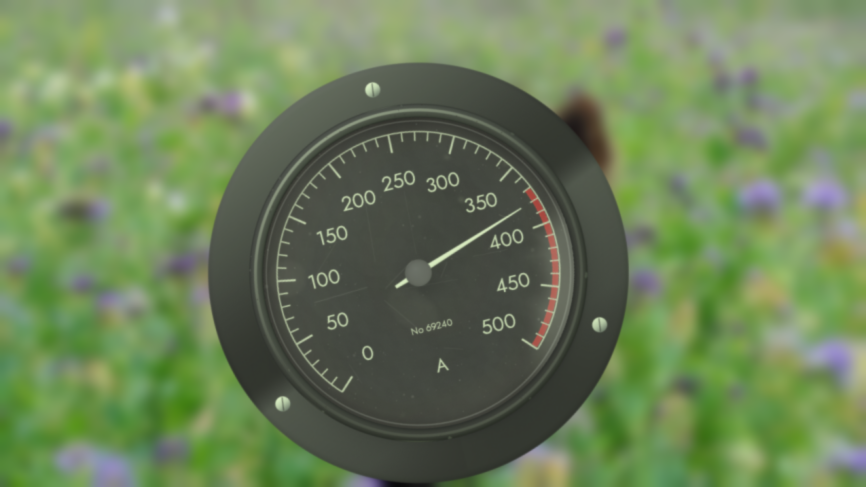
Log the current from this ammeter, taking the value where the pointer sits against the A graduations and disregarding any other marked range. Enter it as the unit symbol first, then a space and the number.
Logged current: A 380
